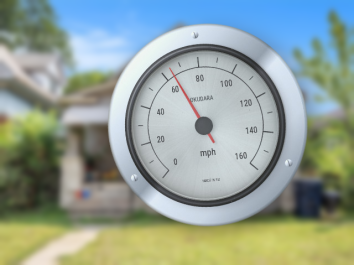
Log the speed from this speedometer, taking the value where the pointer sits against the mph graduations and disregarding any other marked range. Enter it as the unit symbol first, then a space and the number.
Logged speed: mph 65
